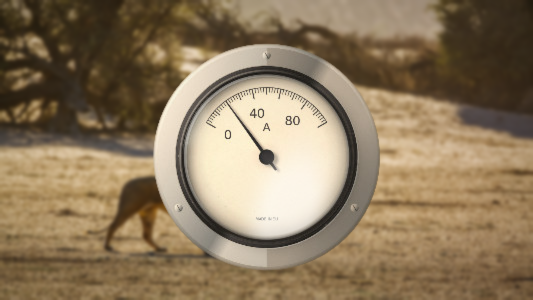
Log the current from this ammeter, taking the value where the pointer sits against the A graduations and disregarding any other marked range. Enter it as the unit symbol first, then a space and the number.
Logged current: A 20
